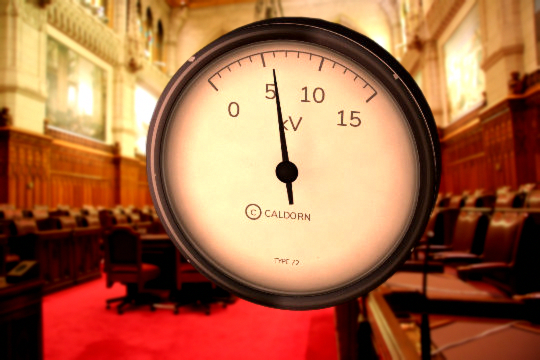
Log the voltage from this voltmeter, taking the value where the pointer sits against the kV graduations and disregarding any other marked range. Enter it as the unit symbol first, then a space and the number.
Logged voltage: kV 6
